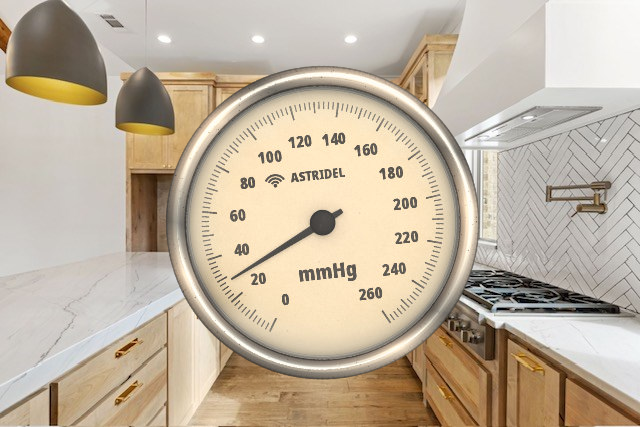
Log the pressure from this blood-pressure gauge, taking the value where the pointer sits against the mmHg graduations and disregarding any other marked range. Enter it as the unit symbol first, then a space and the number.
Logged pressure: mmHg 28
